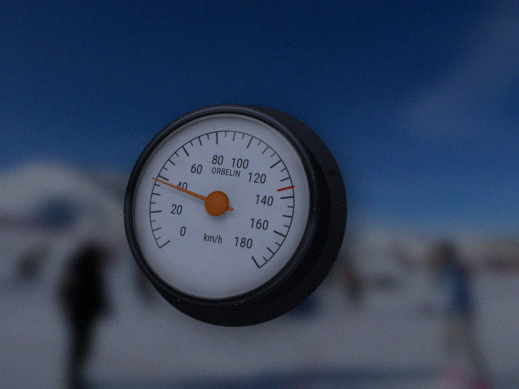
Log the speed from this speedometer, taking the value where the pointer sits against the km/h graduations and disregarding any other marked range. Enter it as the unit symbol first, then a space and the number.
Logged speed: km/h 37.5
